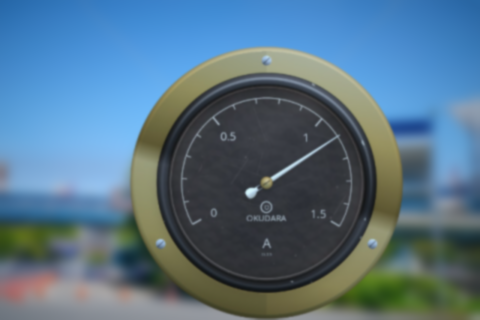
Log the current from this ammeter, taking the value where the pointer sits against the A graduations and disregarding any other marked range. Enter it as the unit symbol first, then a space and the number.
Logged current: A 1.1
